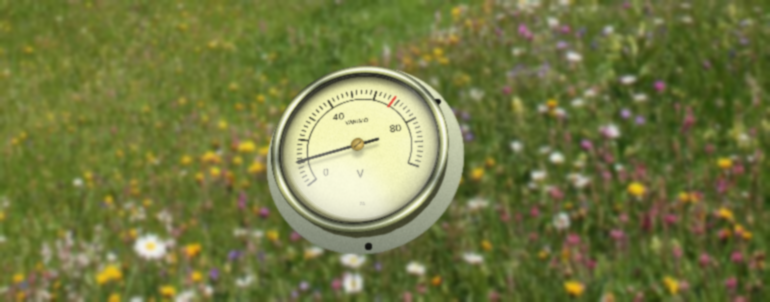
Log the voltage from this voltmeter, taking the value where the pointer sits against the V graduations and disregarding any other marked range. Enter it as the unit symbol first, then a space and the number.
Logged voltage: V 10
